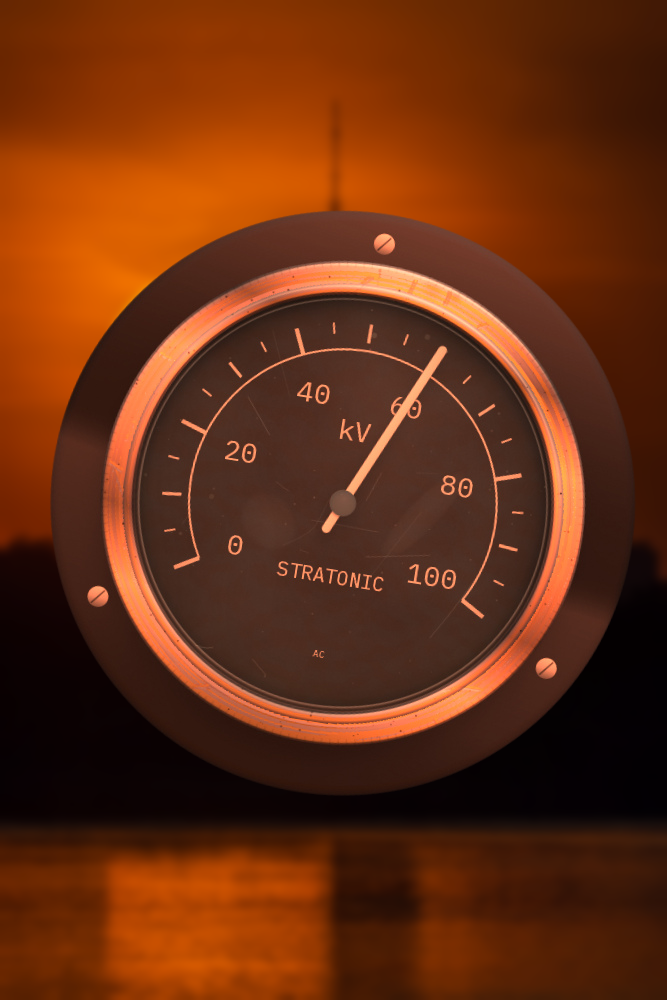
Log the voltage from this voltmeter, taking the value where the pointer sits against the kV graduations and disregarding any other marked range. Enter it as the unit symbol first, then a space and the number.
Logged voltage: kV 60
